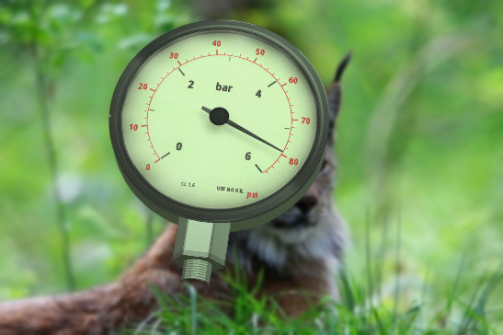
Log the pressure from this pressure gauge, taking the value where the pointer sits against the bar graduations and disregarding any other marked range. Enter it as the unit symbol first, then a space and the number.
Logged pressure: bar 5.5
